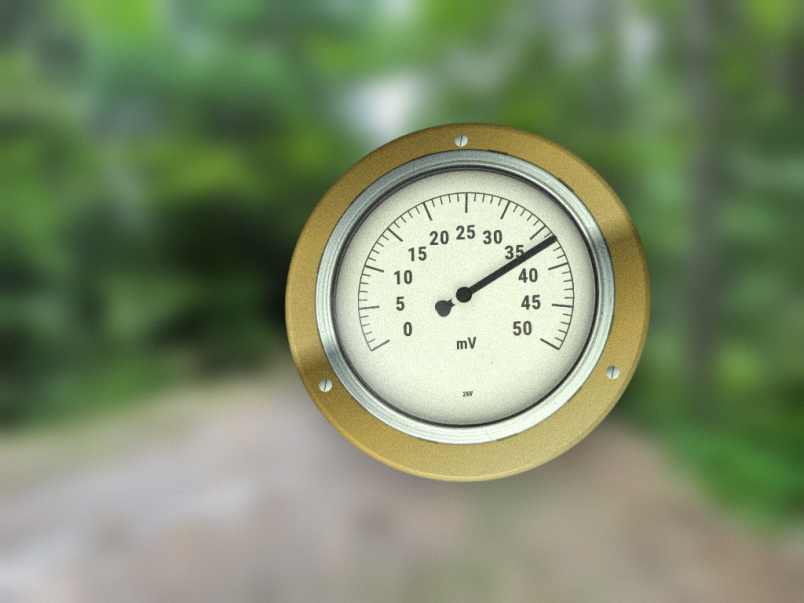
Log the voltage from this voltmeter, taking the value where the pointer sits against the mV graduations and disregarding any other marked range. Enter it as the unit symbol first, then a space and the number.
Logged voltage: mV 37
